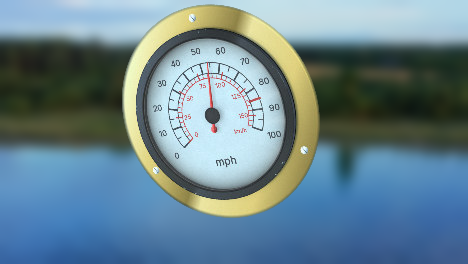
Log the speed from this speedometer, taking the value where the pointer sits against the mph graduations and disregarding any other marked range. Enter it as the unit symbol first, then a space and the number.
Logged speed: mph 55
